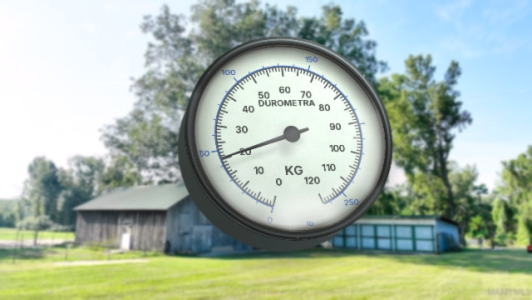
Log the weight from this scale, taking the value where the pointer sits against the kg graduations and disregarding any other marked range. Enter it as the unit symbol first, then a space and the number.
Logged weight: kg 20
